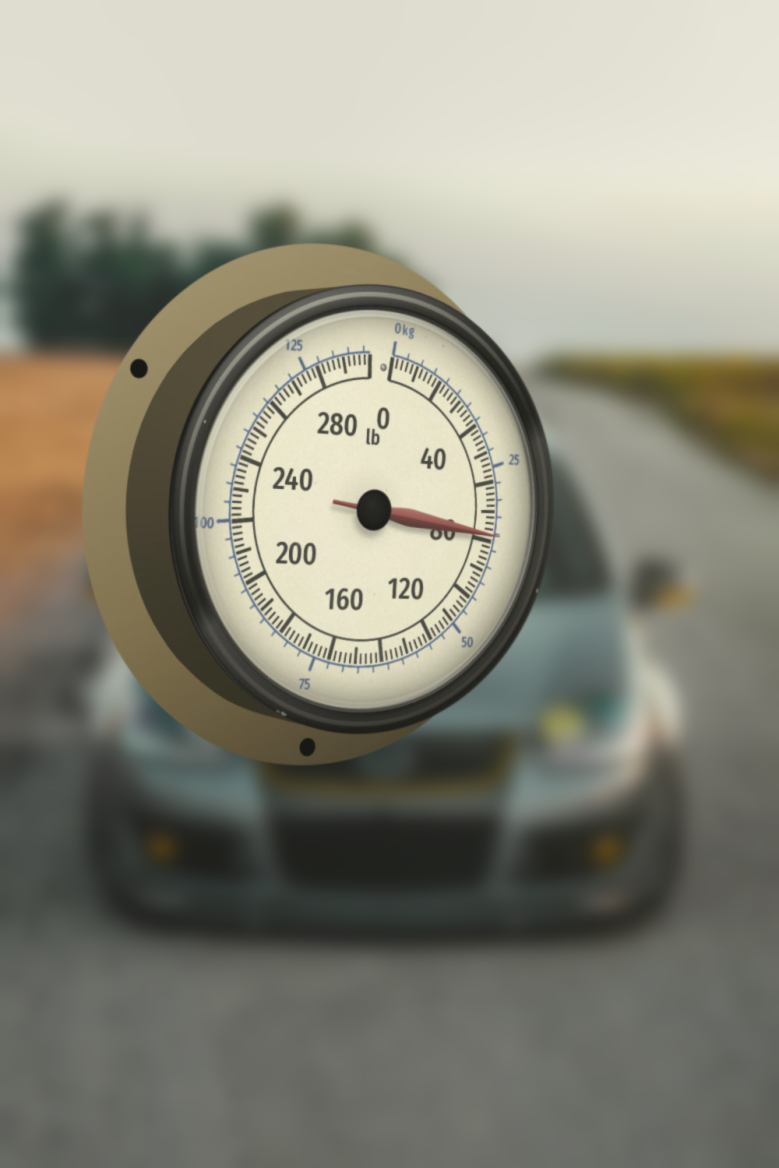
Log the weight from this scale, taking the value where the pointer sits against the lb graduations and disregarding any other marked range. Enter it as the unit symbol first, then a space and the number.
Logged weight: lb 78
